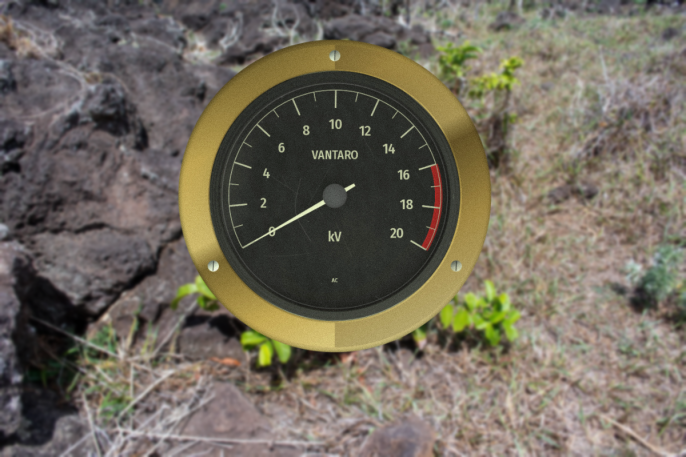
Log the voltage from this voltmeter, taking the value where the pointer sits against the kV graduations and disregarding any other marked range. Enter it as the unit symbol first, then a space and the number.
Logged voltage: kV 0
